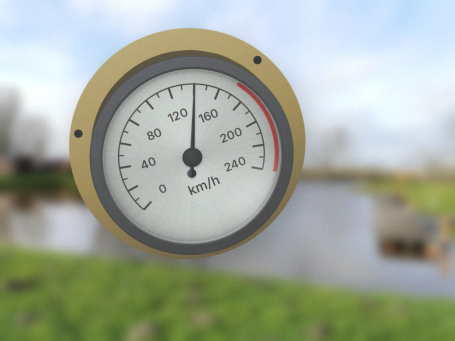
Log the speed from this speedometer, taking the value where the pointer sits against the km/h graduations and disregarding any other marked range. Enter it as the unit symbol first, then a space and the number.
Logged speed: km/h 140
